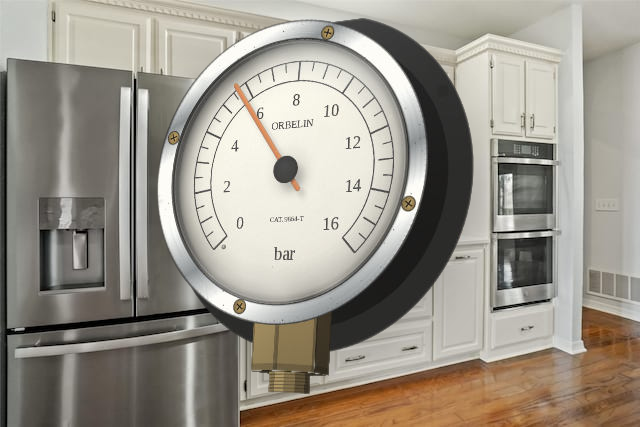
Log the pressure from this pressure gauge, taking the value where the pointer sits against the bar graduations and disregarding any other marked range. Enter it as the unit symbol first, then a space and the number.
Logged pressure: bar 5.75
